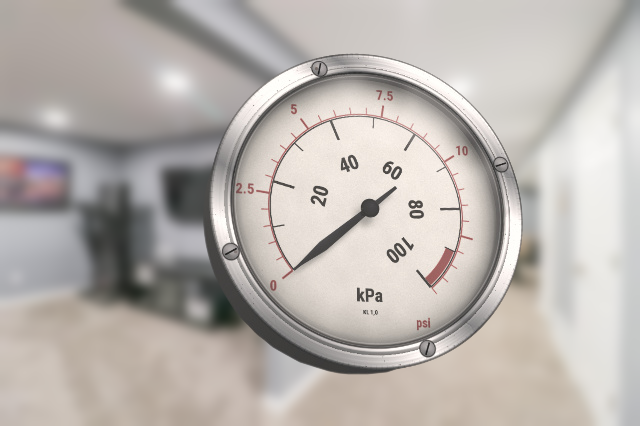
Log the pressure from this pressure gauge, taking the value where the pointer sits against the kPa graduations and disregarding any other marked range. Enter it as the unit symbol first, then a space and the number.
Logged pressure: kPa 0
